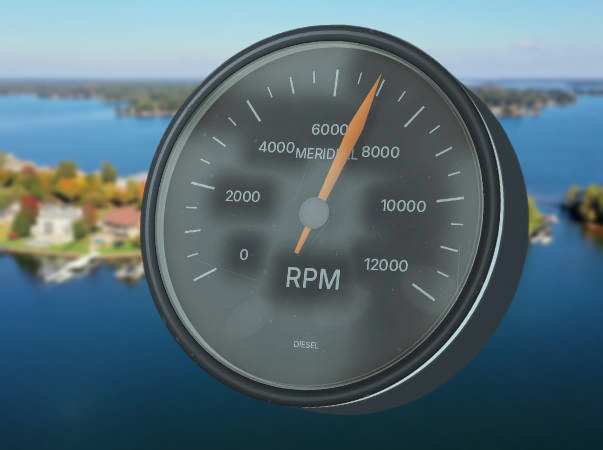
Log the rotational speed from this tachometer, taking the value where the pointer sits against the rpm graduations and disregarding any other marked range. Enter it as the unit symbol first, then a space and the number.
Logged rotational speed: rpm 7000
